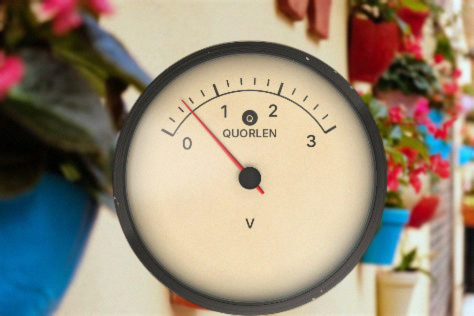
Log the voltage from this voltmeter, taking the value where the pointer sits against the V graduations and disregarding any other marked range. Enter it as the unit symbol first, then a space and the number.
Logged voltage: V 0.5
